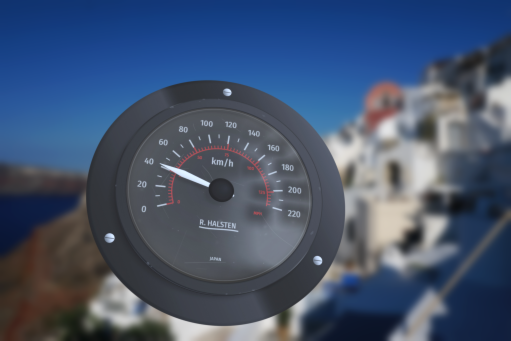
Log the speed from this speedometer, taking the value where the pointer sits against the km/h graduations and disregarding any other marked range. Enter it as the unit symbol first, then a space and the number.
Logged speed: km/h 40
